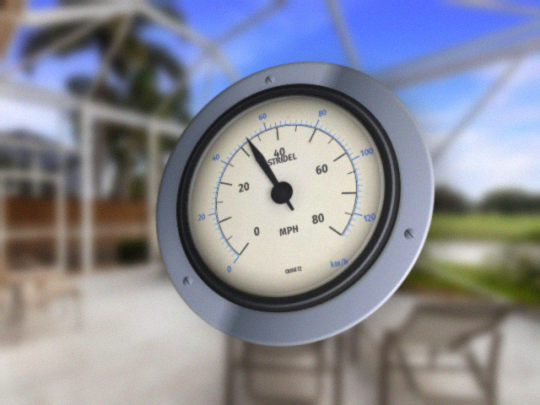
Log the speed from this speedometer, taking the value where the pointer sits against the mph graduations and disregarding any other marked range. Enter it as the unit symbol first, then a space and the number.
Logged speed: mph 32.5
